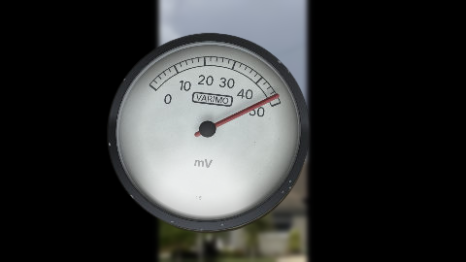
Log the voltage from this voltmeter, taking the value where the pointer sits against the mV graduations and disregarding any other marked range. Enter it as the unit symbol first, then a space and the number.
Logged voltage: mV 48
